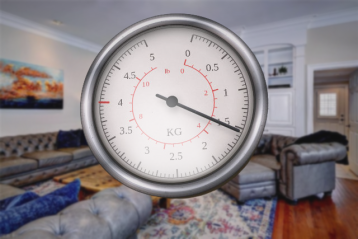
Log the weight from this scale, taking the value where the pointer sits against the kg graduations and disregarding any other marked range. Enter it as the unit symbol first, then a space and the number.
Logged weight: kg 1.55
